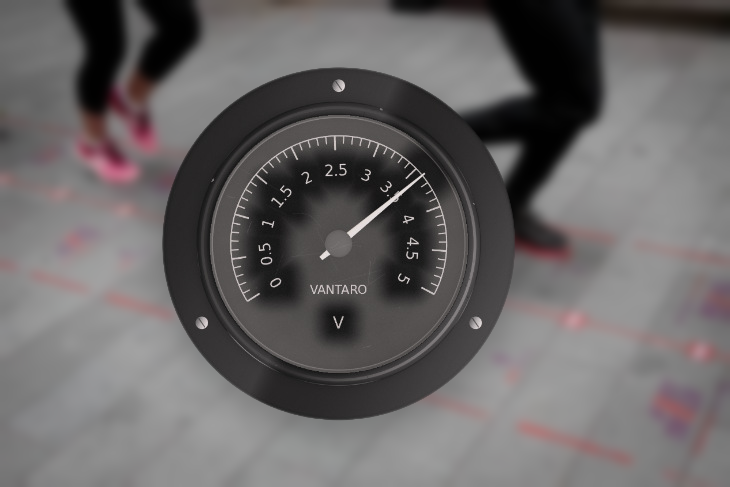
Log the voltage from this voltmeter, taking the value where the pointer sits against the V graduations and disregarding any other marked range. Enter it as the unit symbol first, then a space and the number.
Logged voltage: V 3.6
